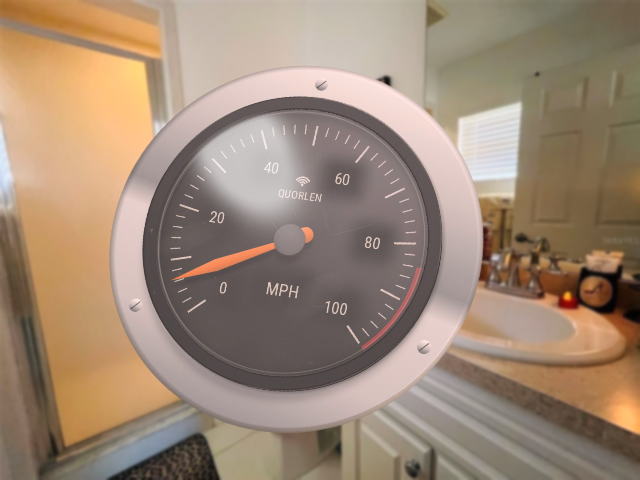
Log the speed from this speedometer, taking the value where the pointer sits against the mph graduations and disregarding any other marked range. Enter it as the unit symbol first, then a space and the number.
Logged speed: mph 6
